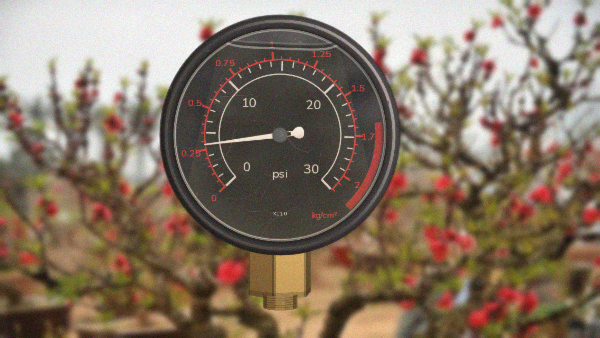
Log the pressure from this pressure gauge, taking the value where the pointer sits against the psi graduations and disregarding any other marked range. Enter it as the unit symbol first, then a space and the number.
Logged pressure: psi 4
